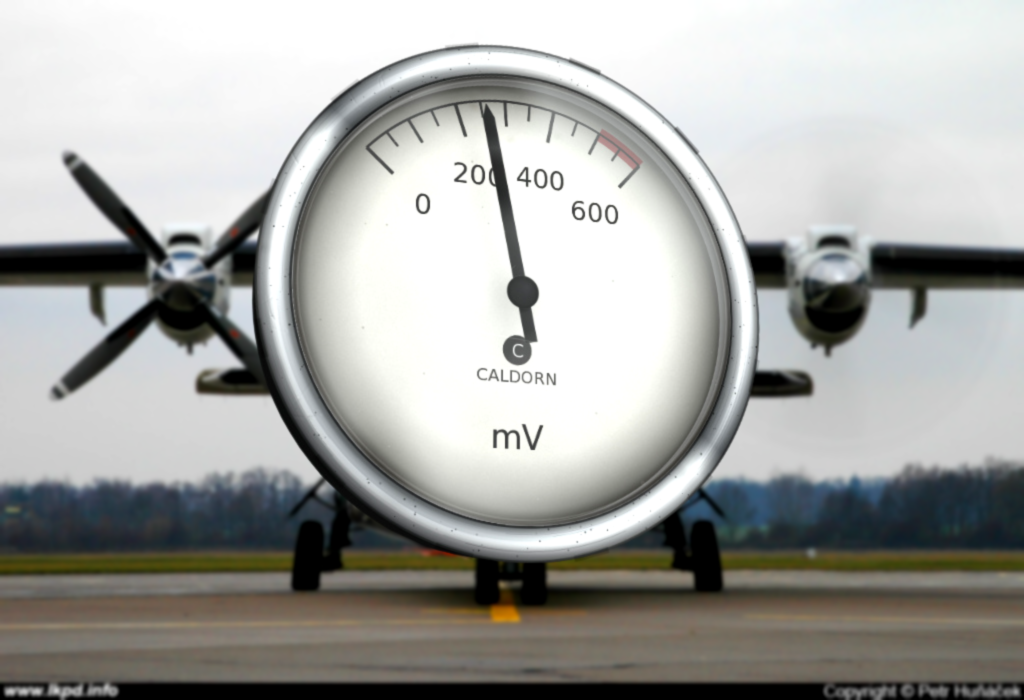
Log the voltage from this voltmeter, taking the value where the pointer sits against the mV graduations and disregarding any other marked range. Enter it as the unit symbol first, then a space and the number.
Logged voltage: mV 250
